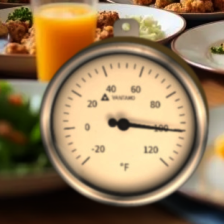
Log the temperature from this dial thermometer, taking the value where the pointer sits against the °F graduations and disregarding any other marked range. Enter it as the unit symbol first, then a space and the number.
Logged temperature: °F 100
